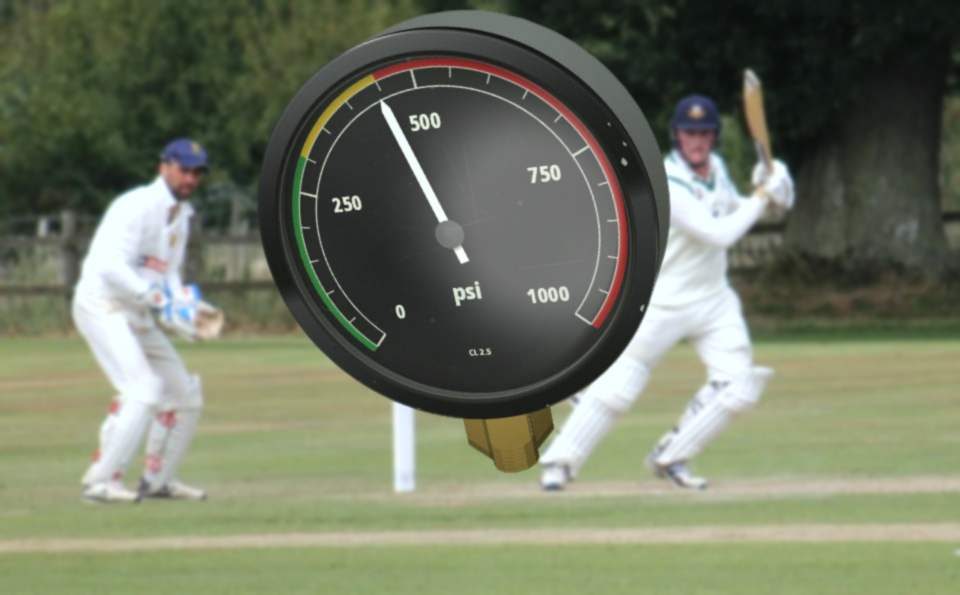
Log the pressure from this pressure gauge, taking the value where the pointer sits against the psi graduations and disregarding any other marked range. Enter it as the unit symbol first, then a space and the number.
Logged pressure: psi 450
